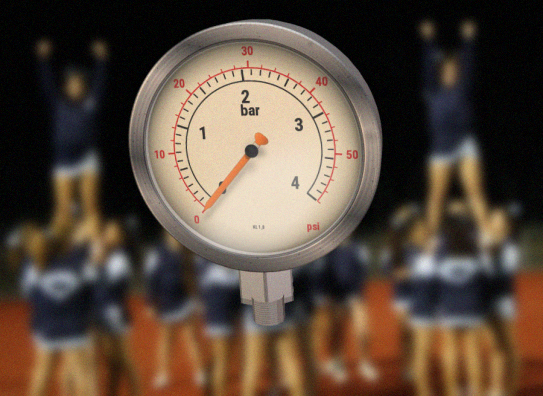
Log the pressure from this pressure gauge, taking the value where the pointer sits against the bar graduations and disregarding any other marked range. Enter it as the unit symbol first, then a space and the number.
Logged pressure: bar 0
